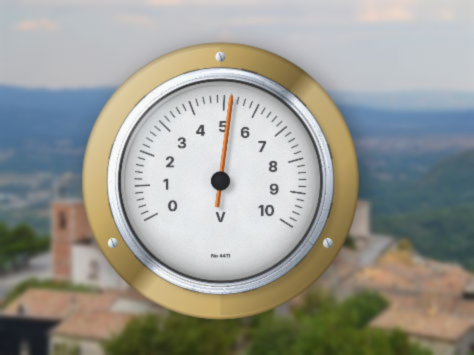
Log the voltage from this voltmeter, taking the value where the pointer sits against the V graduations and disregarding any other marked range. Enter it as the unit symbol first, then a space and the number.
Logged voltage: V 5.2
